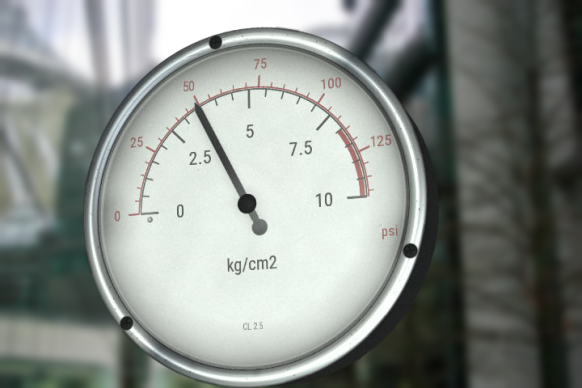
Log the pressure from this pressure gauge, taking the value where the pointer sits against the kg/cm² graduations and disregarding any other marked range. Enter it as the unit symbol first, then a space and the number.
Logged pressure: kg/cm² 3.5
